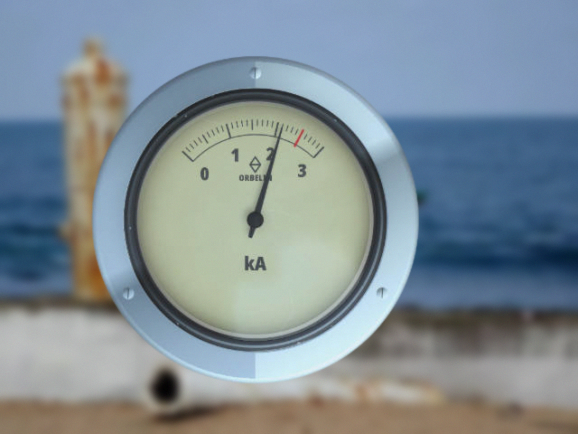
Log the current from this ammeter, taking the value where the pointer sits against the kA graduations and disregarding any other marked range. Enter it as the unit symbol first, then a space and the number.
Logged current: kA 2.1
